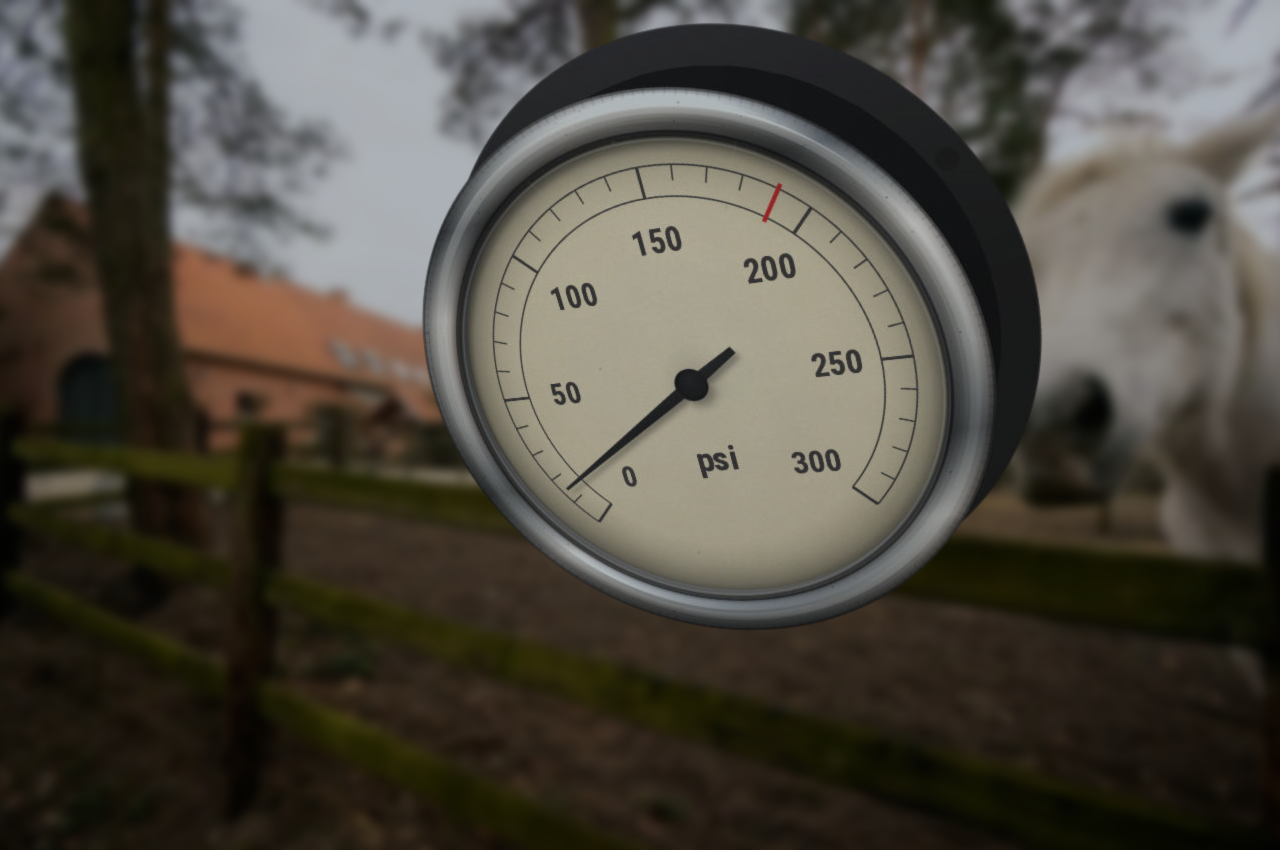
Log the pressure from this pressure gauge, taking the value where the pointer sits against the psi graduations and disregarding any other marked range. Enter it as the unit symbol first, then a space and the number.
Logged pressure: psi 15
